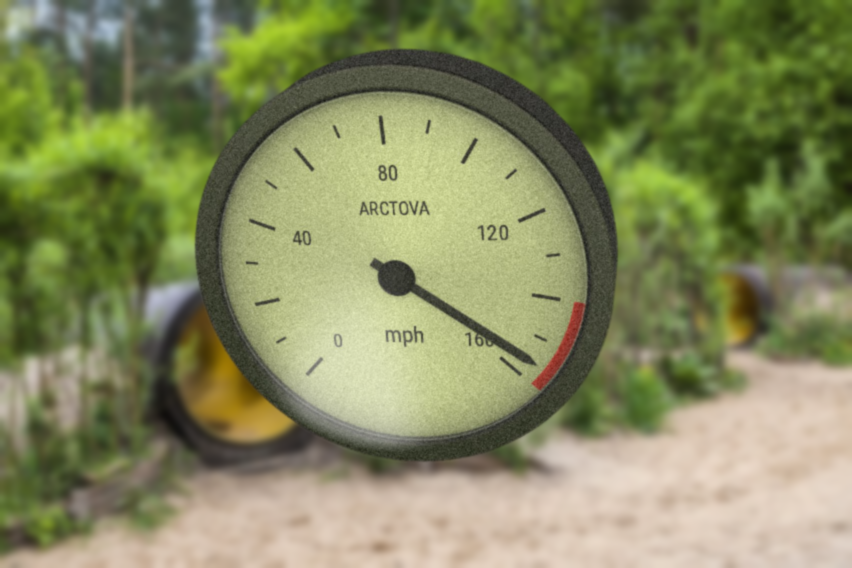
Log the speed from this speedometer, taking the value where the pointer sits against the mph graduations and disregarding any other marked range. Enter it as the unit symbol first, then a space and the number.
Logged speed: mph 155
